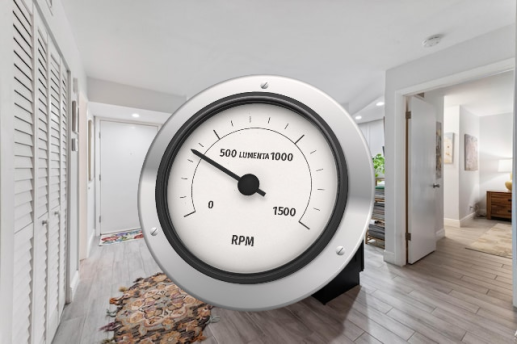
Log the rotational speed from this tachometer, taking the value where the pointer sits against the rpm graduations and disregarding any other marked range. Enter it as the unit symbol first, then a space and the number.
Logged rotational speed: rpm 350
